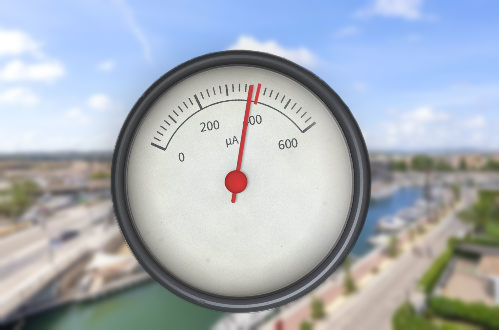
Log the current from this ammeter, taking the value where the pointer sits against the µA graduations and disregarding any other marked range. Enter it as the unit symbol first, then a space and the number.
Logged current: µA 380
